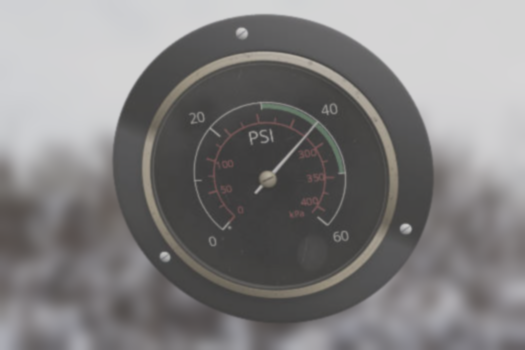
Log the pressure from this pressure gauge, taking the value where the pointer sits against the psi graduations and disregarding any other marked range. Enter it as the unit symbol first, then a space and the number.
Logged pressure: psi 40
